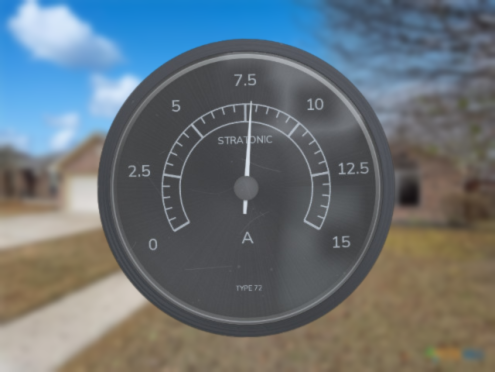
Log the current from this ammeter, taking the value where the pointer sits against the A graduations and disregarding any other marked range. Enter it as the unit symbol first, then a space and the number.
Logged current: A 7.75
